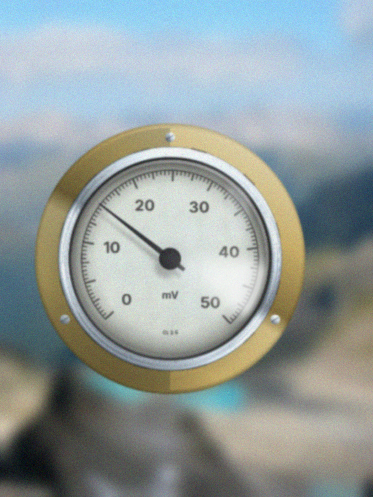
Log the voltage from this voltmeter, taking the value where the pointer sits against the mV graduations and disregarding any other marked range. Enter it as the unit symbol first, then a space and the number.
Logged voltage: mV 15
